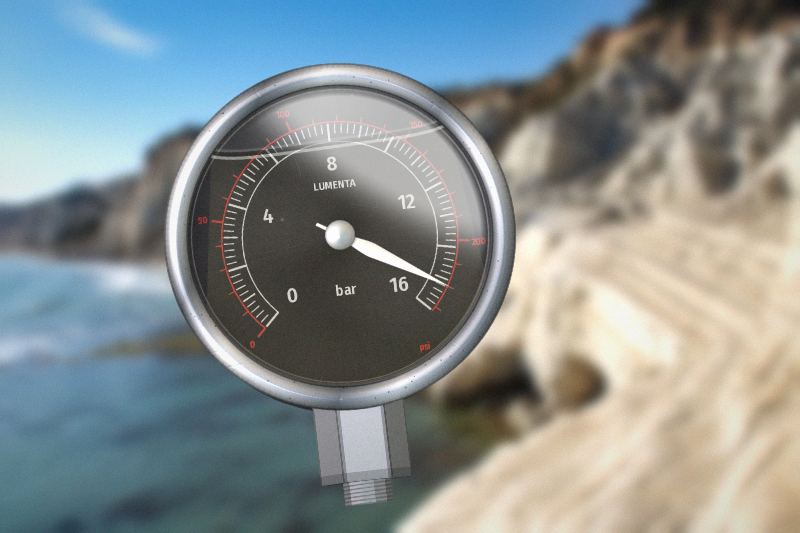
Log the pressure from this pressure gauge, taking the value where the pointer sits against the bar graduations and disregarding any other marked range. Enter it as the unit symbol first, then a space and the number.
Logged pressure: bar 15.2
